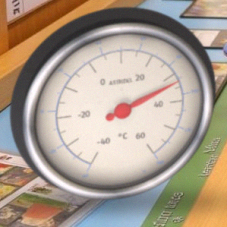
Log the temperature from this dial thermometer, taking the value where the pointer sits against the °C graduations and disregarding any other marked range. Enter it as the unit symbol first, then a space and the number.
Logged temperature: °C 32.5
